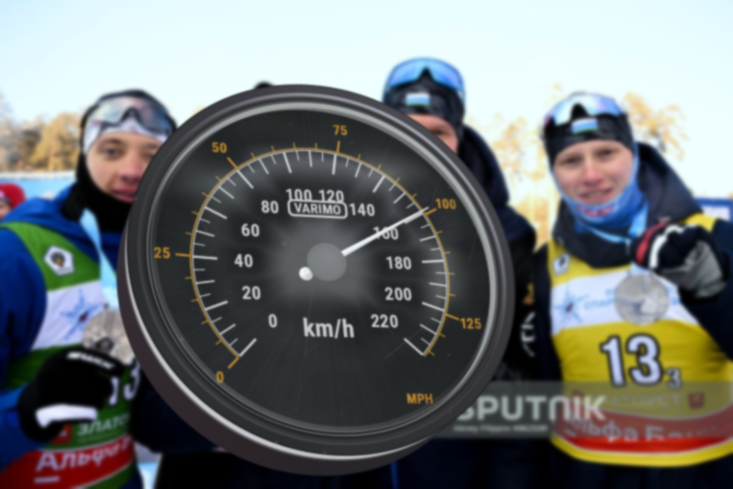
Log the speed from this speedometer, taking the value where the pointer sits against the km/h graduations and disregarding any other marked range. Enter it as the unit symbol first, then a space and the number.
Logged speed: km/h 160
